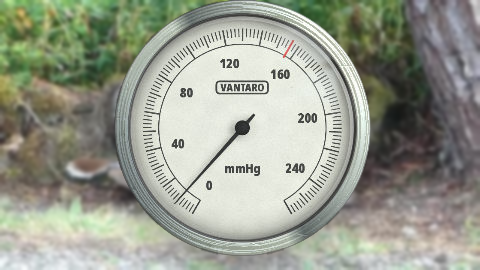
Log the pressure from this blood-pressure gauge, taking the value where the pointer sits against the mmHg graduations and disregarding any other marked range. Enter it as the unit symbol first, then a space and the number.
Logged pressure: mmHg 10
